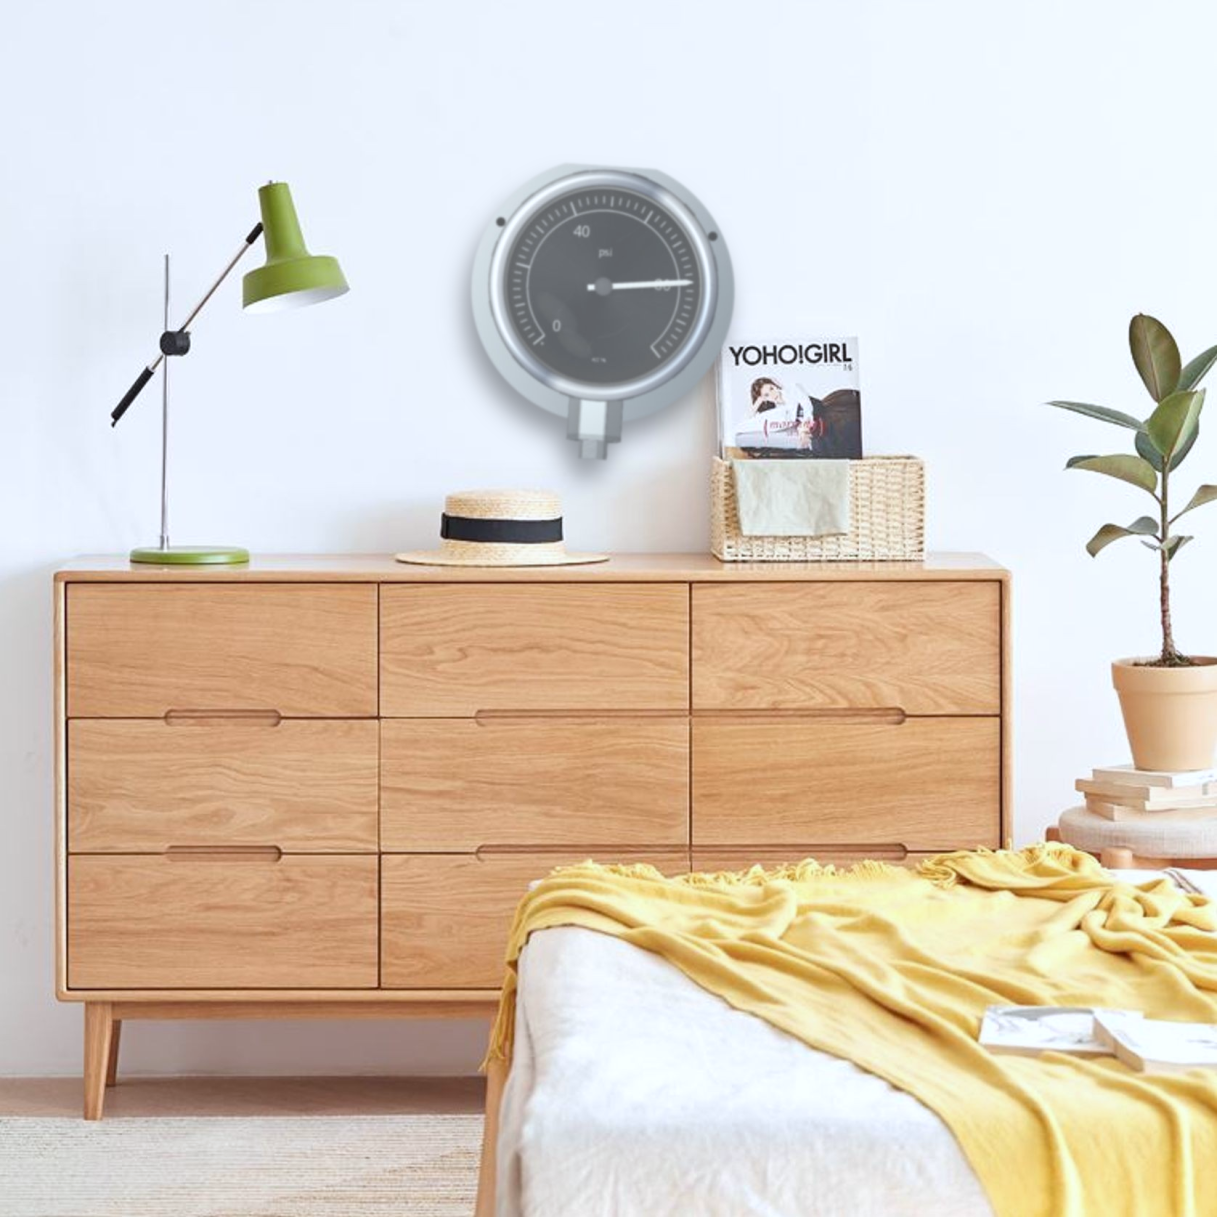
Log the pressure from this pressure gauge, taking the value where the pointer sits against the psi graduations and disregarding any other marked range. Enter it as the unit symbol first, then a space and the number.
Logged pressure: psi 80
